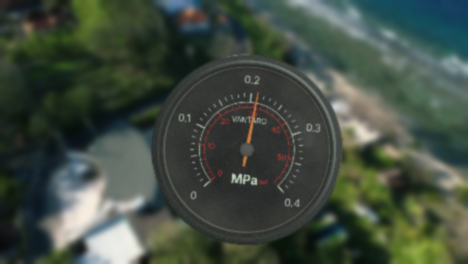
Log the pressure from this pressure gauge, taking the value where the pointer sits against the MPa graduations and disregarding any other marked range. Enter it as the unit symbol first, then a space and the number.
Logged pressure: MPa 0.21
